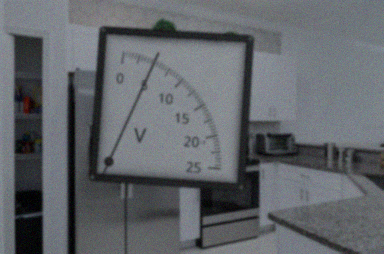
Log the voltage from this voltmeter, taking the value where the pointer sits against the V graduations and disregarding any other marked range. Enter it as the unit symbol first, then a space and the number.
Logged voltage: V 5
